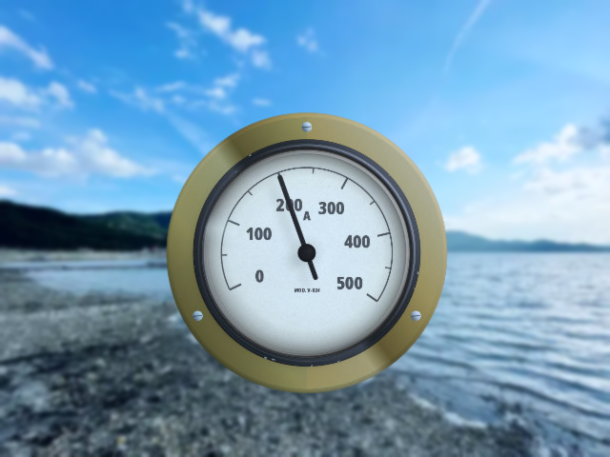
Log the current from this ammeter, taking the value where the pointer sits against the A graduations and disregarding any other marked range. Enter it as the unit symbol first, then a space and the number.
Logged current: A 200
